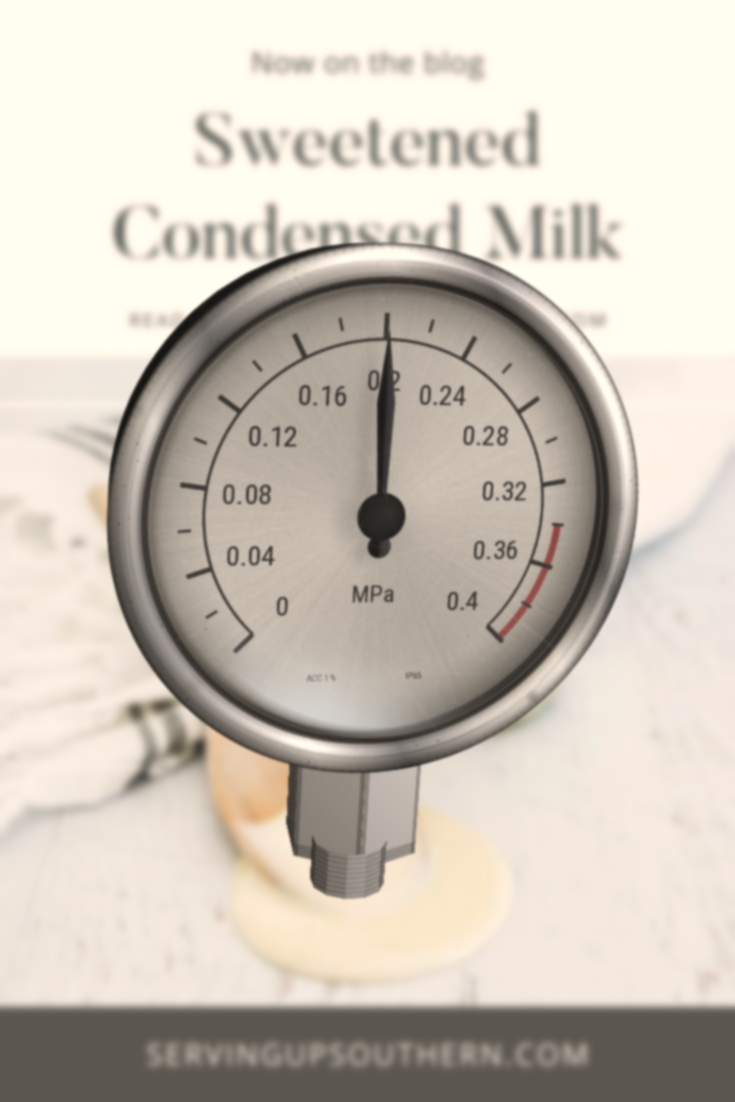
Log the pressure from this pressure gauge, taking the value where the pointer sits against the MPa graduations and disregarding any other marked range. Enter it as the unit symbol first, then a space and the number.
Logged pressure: MPa 0.2
